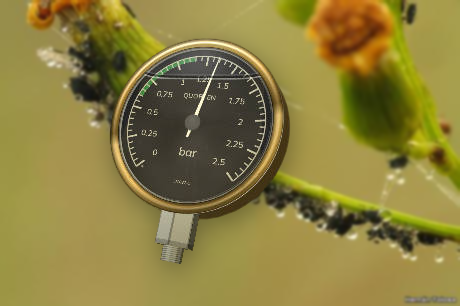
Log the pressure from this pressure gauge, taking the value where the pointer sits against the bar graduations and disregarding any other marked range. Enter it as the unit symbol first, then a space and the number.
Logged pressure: bar 1.35
